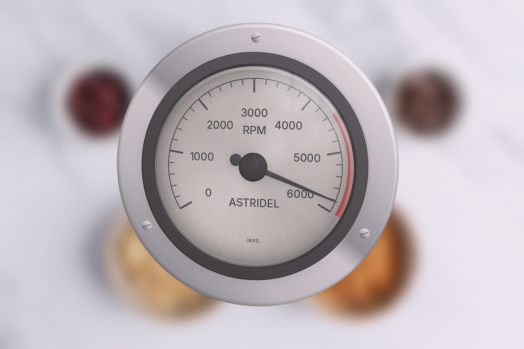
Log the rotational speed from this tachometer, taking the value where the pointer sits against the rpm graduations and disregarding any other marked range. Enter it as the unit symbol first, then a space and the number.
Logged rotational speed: rpm 5800
